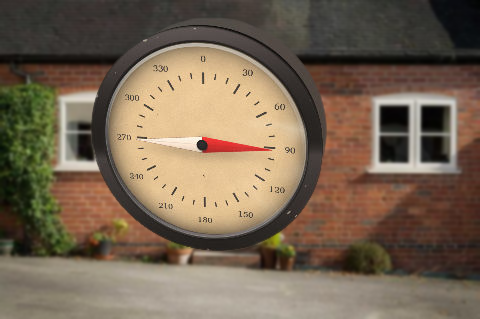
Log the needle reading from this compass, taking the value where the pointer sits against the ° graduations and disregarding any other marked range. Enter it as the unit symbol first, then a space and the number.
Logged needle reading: ° 90
